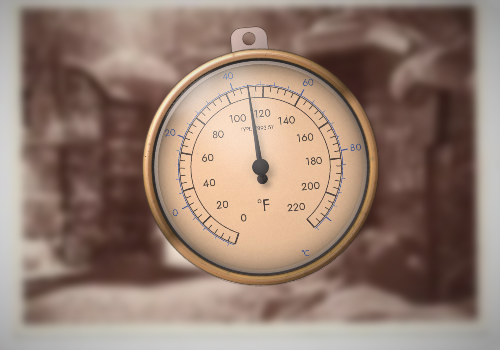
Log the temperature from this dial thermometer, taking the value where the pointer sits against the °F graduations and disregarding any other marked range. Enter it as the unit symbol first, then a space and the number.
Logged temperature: °F 112
